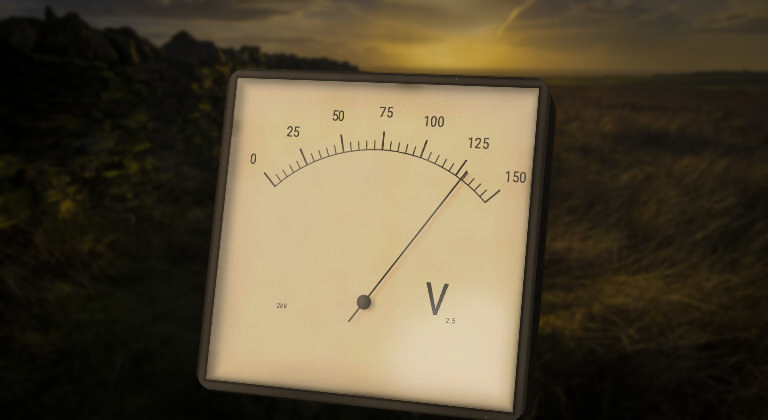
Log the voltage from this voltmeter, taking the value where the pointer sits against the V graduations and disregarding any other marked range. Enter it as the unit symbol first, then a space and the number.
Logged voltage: V 130
